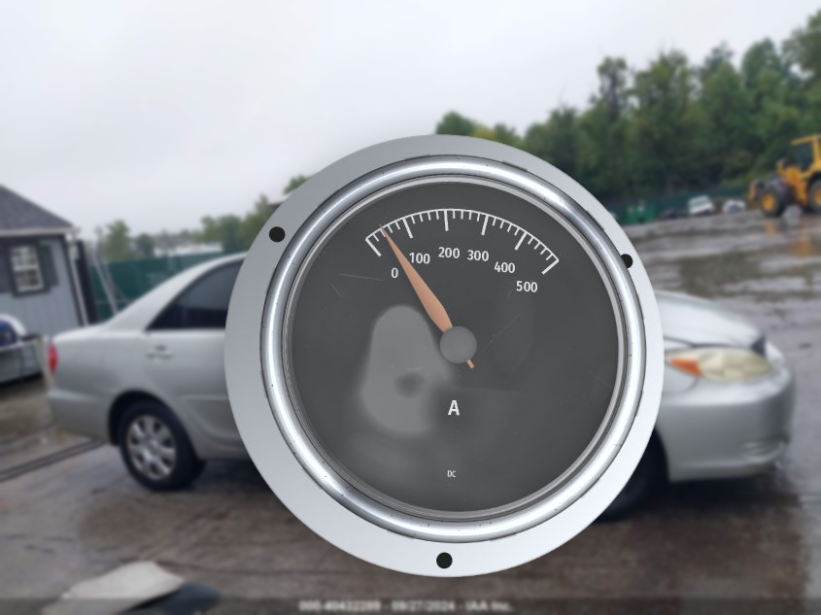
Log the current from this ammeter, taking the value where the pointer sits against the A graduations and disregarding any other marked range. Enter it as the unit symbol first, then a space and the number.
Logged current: A 40
